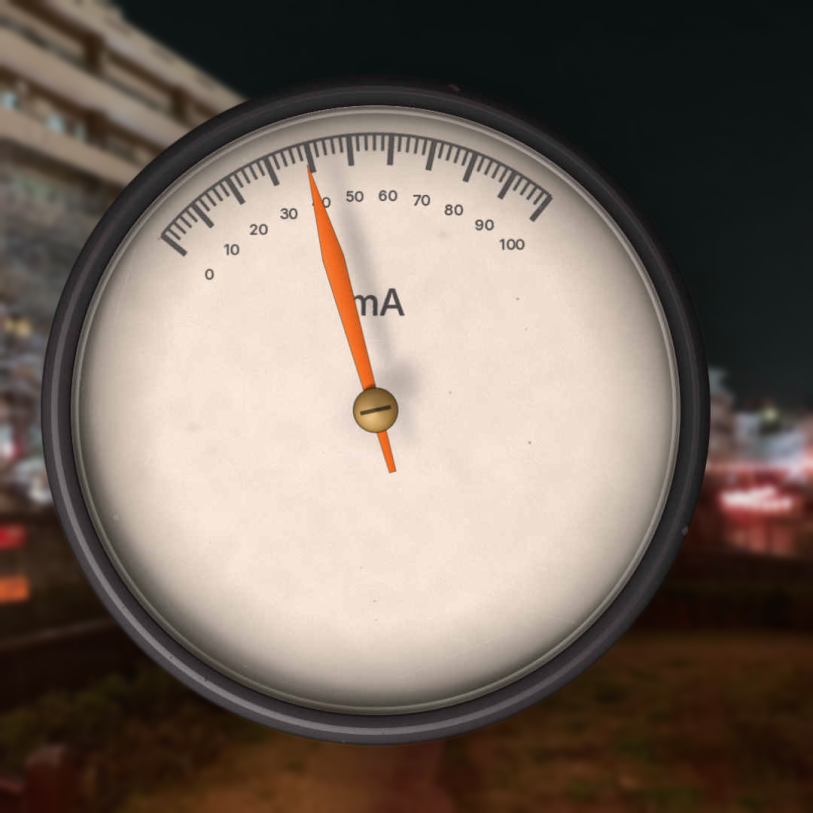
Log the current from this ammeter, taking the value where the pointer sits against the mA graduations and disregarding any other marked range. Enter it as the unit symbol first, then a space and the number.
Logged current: mA 39
